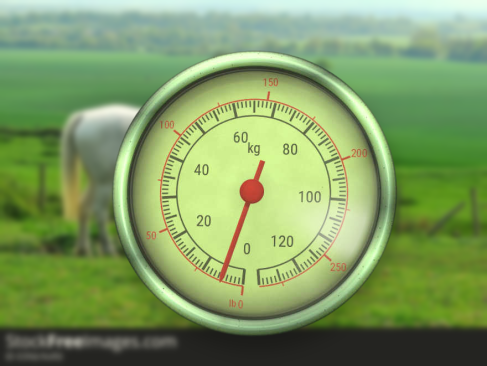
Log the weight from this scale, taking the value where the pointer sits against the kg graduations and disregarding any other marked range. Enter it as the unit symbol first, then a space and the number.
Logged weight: kg 5
